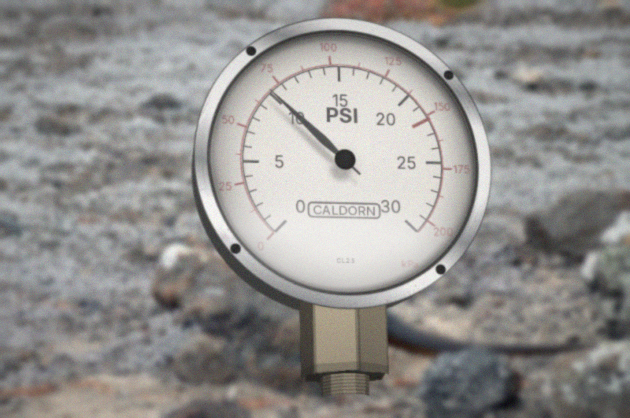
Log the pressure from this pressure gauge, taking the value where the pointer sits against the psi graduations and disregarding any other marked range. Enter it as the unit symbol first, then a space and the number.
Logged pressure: psi 10
